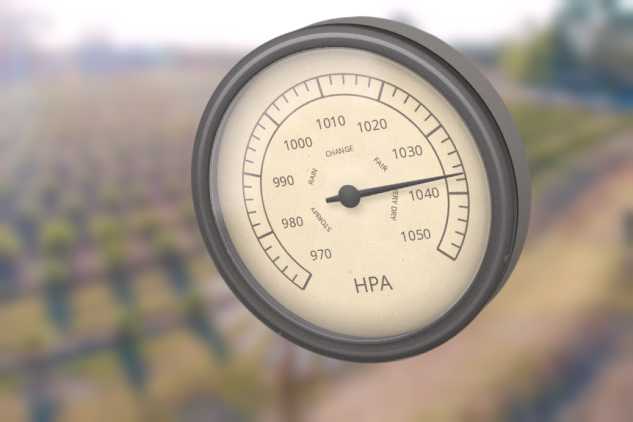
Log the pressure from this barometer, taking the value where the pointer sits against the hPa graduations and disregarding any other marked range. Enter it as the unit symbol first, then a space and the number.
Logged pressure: hPa 1037
